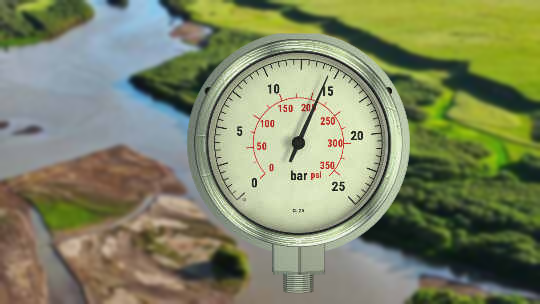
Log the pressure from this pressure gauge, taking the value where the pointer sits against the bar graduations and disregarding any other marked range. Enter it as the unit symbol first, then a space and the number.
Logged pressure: bar 14.5
